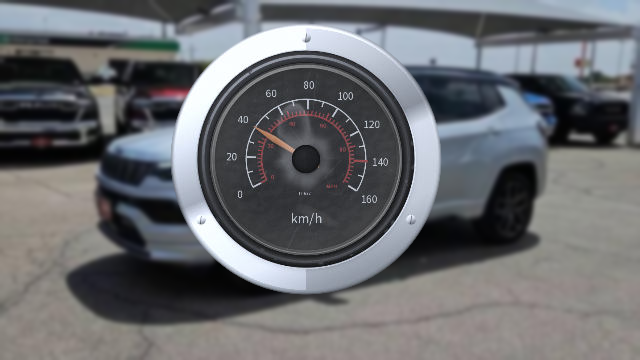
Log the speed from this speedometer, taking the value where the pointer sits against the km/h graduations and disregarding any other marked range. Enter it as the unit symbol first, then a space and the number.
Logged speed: km/h 40
